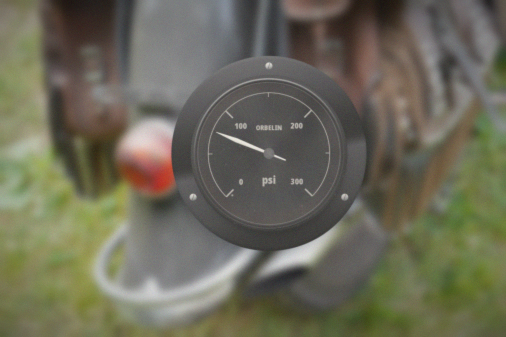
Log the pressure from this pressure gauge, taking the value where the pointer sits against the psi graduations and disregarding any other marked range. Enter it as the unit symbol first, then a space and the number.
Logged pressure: psi 75
